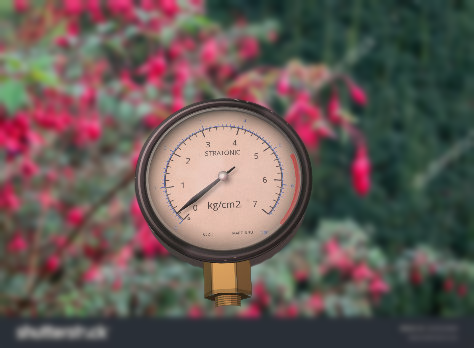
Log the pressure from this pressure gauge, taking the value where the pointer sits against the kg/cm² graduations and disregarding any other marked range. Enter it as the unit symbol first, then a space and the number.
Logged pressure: kg/cm² 0.2
